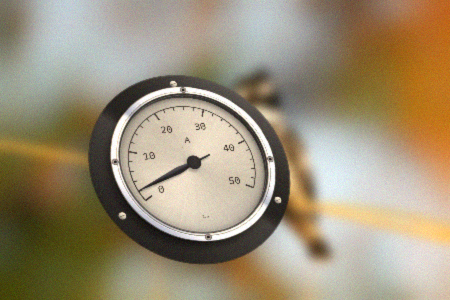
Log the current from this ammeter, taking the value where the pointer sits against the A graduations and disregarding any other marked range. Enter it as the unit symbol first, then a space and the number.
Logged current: A 2
